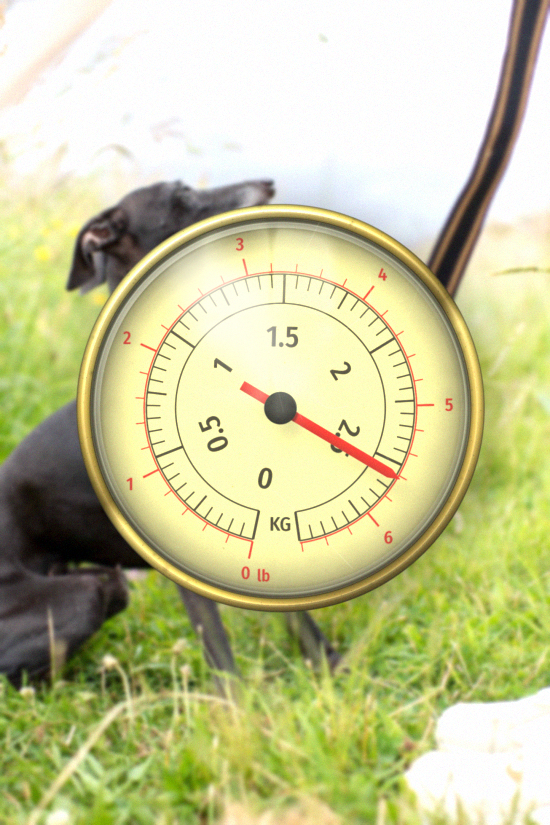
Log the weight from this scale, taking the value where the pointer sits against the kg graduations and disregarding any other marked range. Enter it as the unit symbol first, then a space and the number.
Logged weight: kg 2.55
